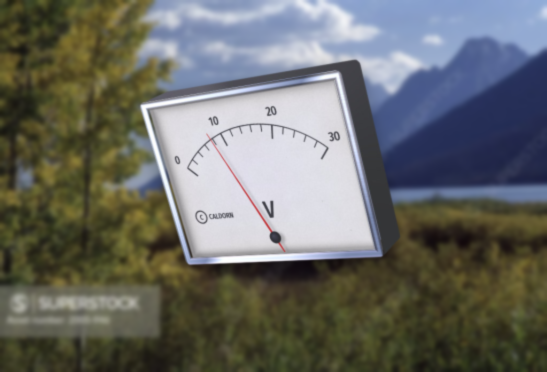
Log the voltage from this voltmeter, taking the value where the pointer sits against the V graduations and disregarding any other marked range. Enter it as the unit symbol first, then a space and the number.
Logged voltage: V 8
